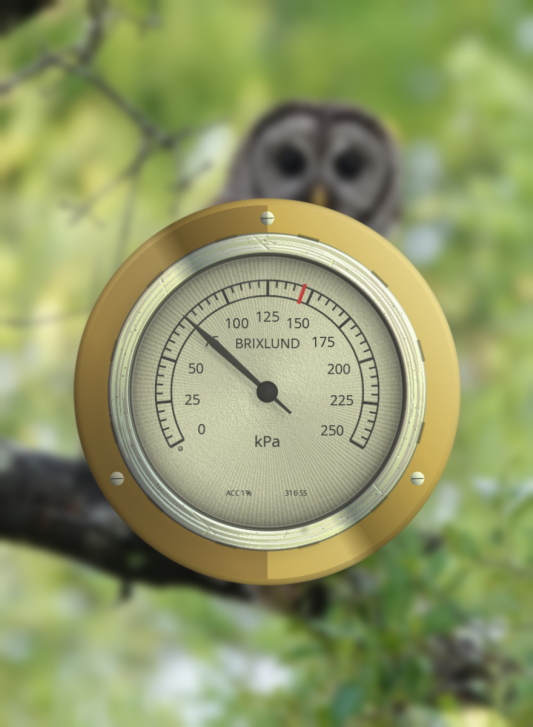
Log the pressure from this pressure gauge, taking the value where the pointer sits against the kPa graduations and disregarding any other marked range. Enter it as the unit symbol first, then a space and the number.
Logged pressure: kPa 75
